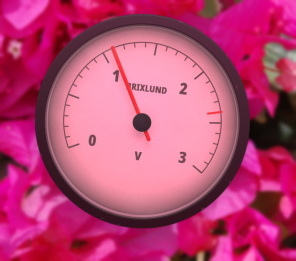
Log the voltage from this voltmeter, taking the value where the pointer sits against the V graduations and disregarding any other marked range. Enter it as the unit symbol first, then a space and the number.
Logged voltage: V 1.1
